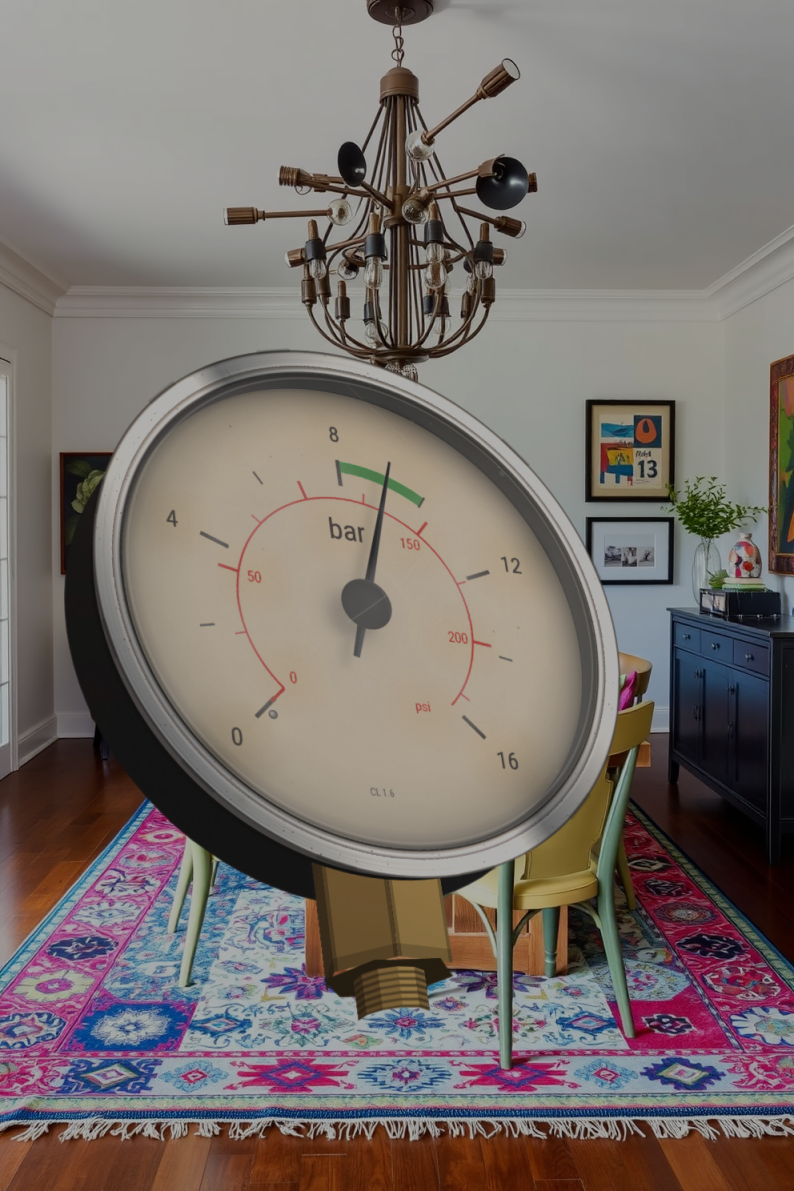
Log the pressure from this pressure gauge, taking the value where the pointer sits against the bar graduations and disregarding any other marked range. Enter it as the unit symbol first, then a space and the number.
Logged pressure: bar 9
